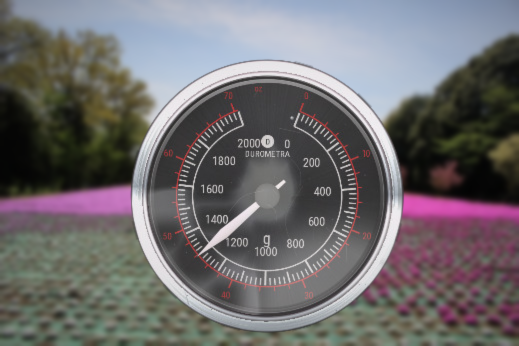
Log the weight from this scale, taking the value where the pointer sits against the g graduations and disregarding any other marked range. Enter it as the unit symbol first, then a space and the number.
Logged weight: g 1300
